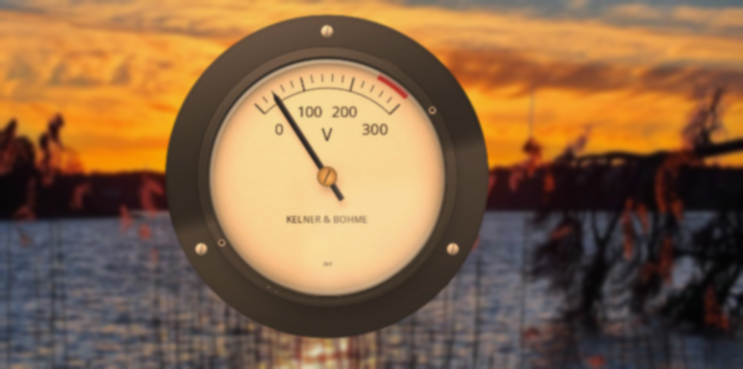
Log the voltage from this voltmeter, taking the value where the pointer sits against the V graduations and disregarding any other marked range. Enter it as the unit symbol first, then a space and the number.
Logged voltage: V 40
